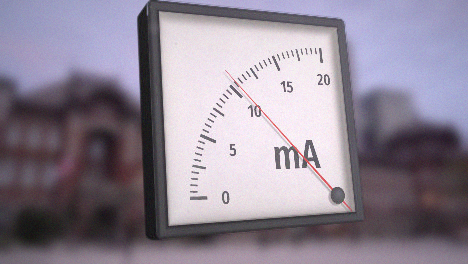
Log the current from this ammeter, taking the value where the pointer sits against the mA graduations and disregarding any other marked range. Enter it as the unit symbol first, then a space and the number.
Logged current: mA 10.5
